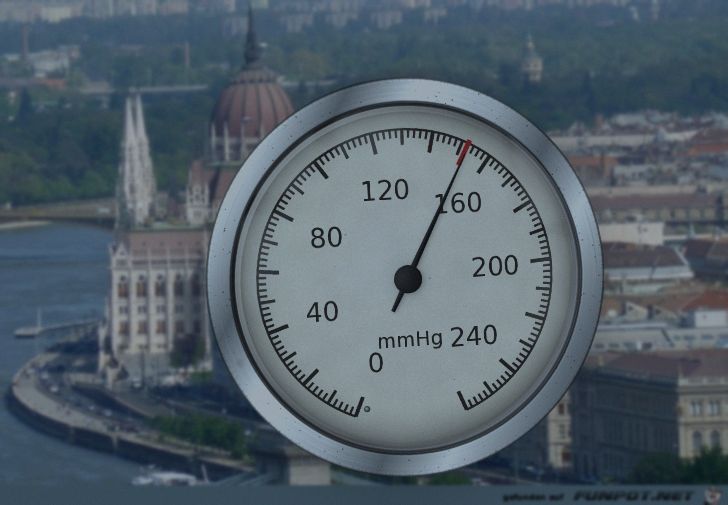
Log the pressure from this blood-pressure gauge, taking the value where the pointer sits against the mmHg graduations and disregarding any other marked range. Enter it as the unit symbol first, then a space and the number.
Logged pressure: mmHg 152
